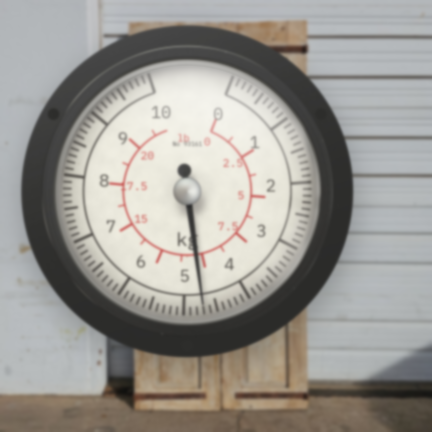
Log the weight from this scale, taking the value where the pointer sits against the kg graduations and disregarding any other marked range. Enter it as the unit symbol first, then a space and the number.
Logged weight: kg 4.7
